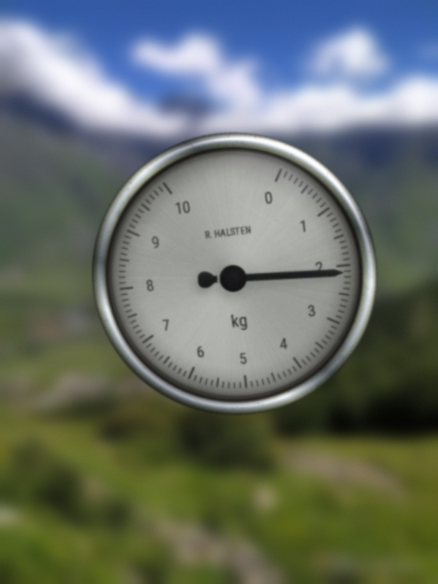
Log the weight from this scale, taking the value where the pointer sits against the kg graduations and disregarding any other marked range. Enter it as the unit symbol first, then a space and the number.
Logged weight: kg 2.1
